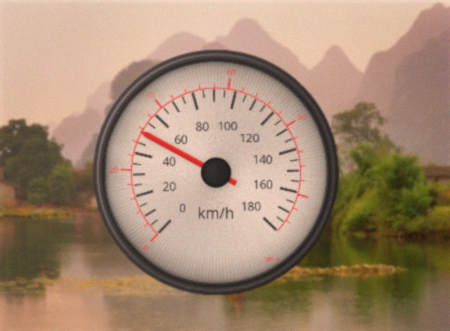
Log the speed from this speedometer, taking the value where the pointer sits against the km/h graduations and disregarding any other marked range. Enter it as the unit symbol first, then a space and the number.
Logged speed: km/h 50
